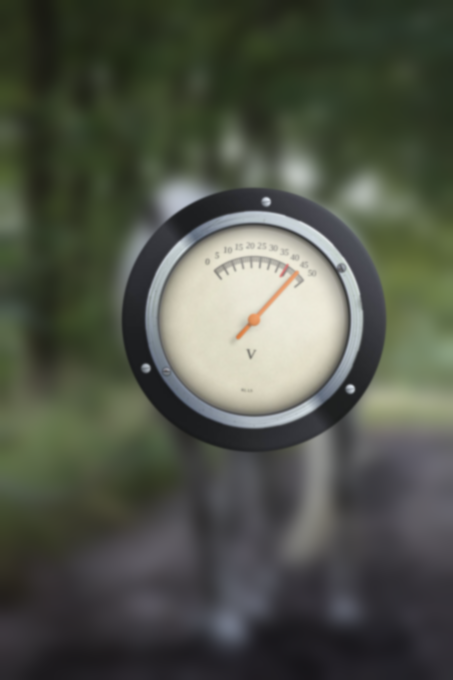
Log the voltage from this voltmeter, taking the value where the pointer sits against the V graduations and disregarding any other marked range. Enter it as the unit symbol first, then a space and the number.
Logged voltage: V 45
